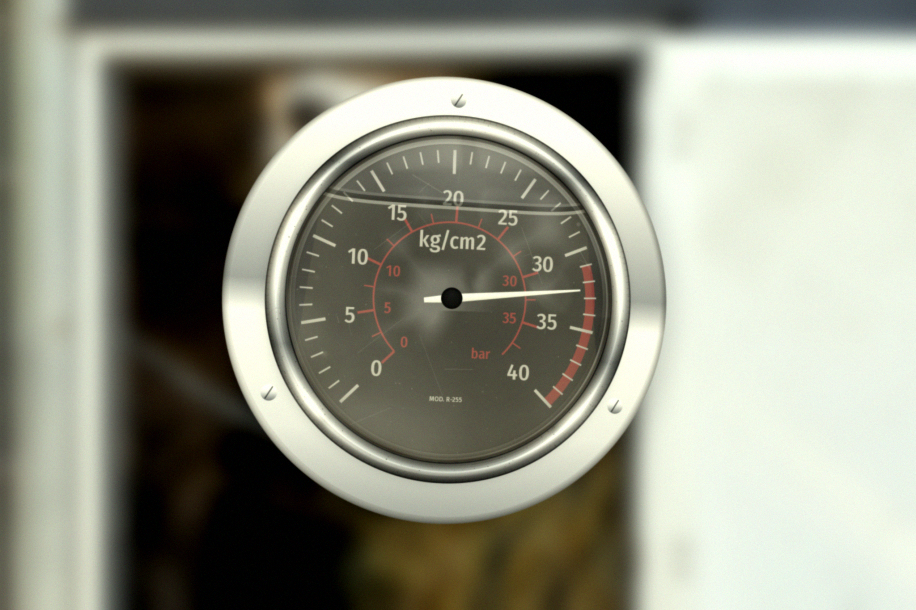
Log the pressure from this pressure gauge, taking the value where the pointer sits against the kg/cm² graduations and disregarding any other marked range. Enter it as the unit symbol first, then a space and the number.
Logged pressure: kg/cm² 32.5
